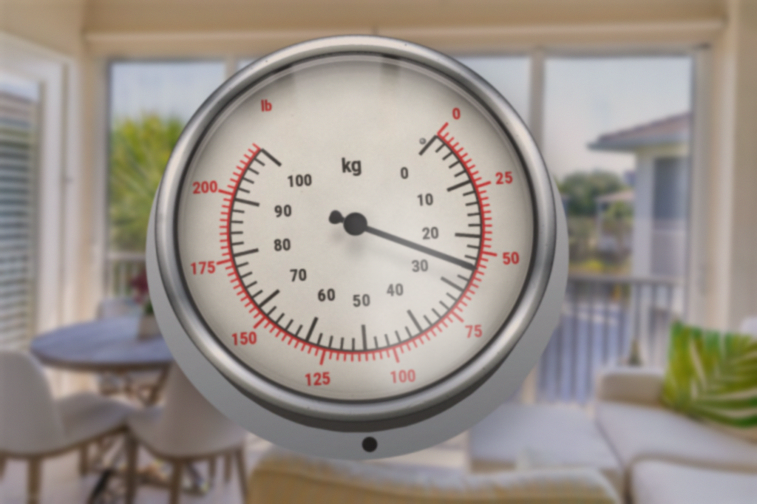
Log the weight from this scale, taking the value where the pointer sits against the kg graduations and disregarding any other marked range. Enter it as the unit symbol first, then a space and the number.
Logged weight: kg 26
